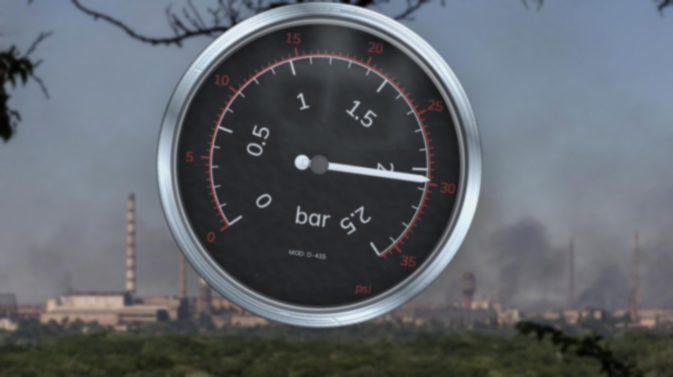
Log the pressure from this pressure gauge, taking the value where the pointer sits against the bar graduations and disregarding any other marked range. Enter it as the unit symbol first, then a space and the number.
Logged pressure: bar 2.05
